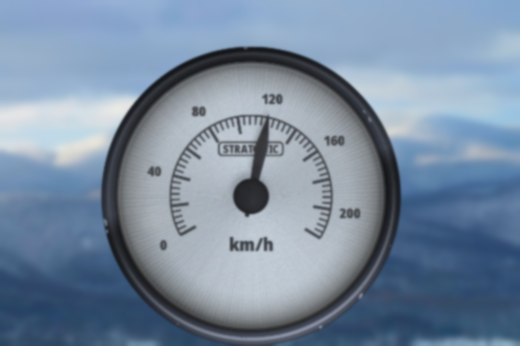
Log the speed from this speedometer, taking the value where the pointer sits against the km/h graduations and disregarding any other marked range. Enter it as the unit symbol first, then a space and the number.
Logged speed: km/h 120
